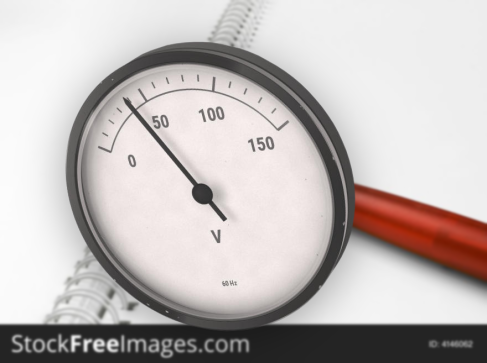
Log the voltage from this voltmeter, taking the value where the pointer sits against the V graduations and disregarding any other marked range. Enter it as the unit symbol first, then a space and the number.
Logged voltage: V 40
